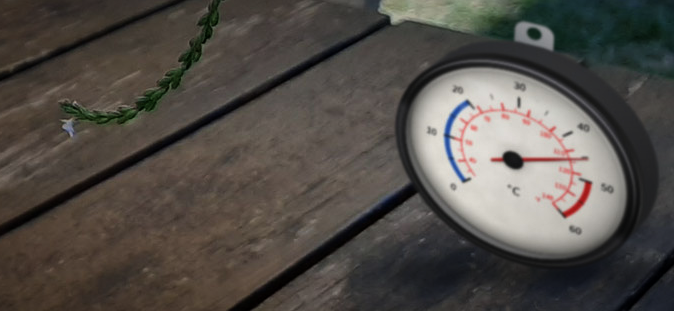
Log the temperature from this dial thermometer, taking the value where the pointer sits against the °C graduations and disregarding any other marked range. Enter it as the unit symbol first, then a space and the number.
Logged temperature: °C 45
